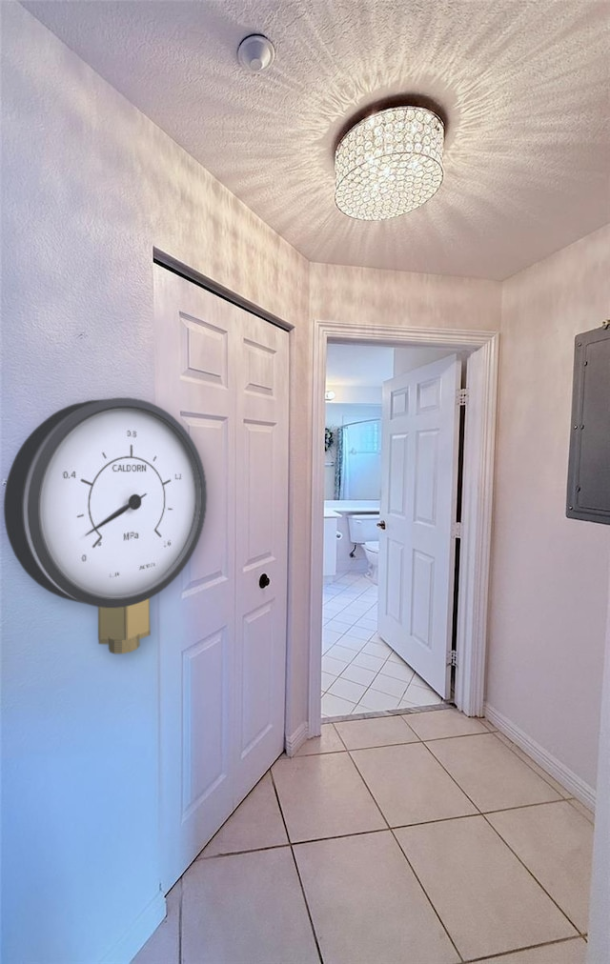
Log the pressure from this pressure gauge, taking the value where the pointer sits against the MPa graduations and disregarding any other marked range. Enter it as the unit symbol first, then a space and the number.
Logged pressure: MPa 0.1
